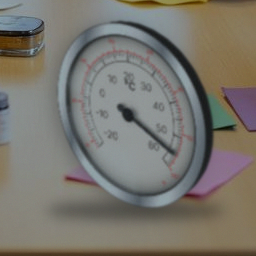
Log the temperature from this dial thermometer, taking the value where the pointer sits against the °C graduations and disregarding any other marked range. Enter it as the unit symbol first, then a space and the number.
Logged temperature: °C 55
